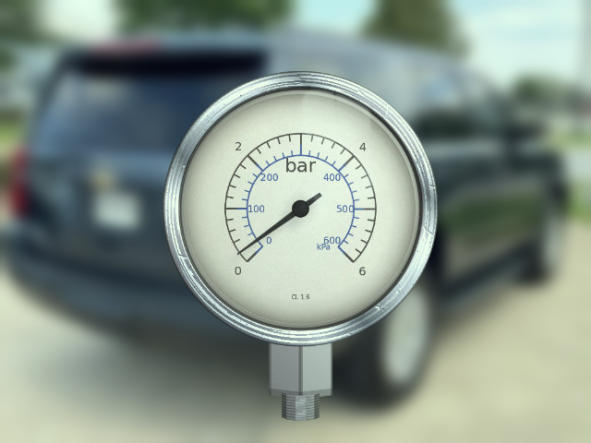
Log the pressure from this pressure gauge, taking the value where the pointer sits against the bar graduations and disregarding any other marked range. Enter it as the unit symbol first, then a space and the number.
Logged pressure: bar 0.2
